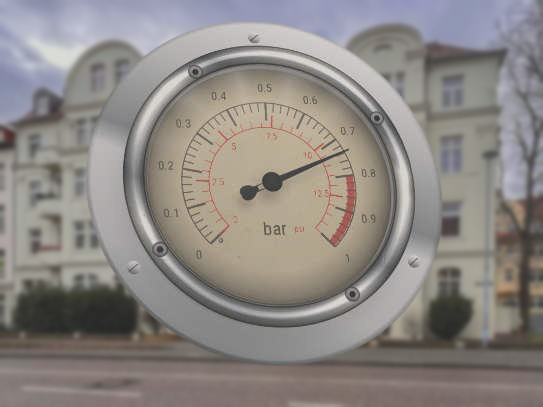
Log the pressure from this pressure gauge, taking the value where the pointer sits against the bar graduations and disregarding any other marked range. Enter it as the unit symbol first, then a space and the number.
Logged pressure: bar 0.74
